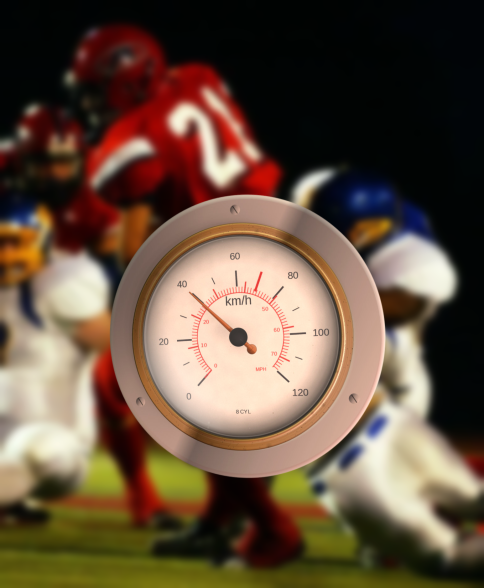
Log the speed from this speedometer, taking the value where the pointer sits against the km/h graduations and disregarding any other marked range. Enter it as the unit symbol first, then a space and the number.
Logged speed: km/h 40
